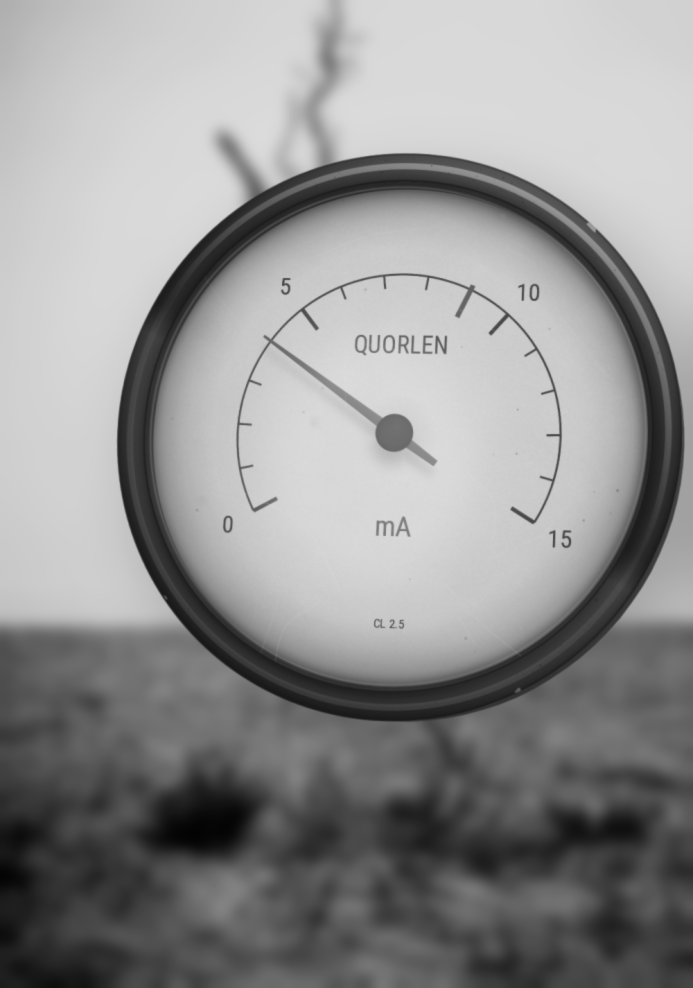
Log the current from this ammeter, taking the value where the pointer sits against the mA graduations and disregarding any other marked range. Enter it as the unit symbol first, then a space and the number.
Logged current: mA 4
